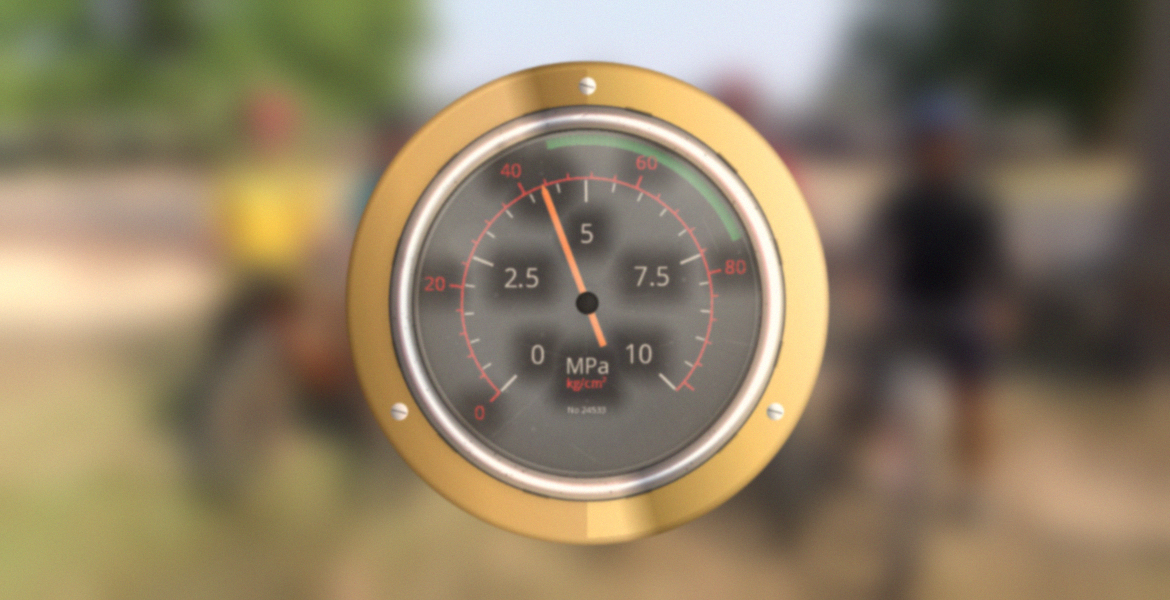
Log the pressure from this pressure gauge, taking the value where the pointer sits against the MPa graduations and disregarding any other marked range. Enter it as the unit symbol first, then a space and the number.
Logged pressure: MPa 4.25
